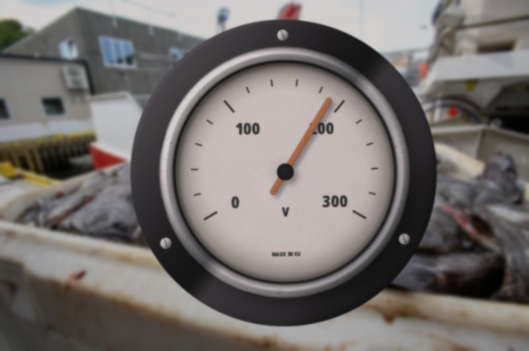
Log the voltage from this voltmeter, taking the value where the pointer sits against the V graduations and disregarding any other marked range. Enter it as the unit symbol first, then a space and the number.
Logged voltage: V 190
